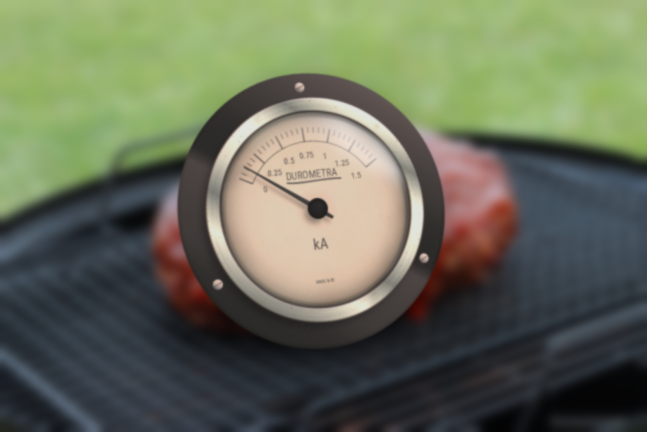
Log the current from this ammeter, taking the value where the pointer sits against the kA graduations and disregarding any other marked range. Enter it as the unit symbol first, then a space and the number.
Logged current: kA 0.1
